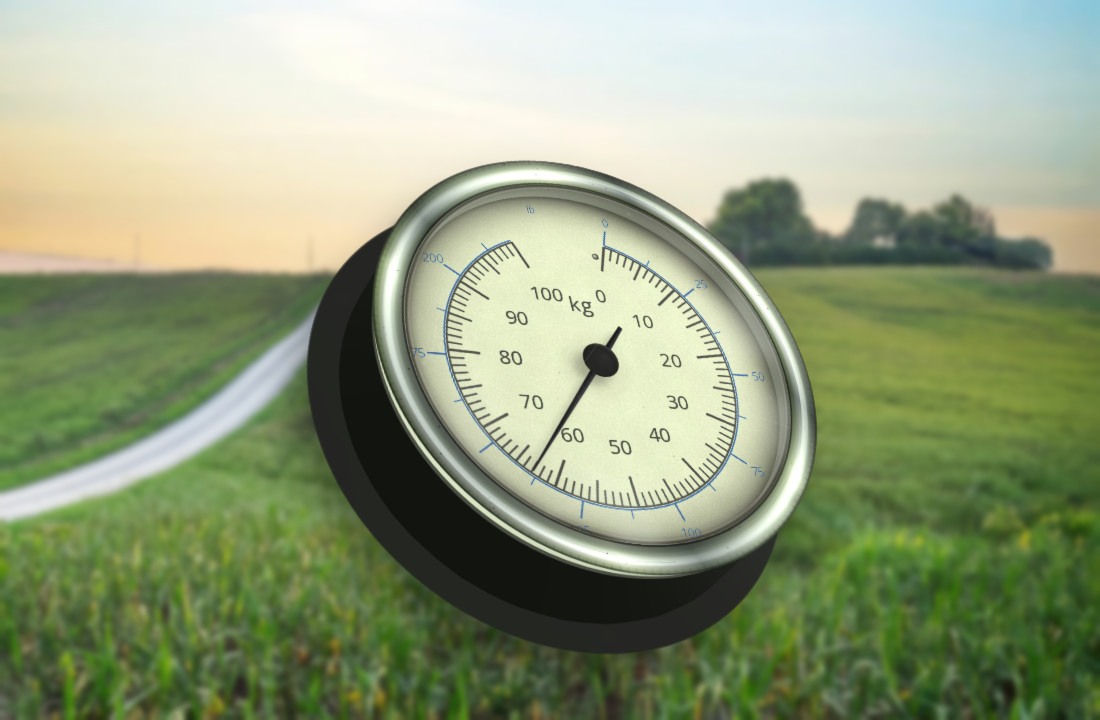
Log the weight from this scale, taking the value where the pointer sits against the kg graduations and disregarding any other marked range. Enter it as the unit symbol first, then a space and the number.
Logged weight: kg 63
